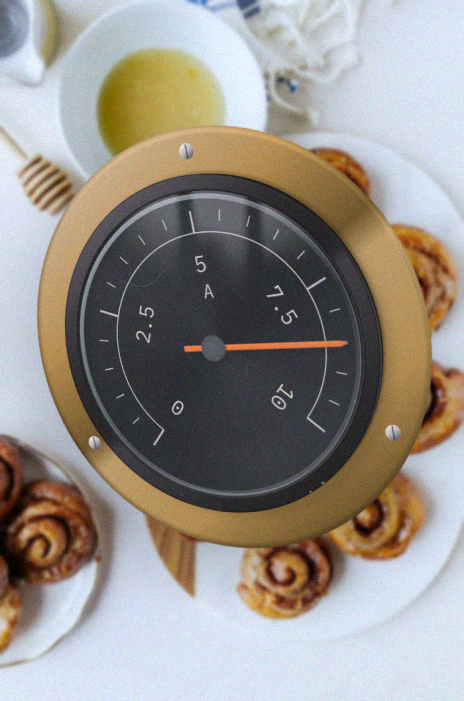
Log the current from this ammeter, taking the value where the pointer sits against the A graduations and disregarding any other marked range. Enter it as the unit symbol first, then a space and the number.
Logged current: A 8.5
